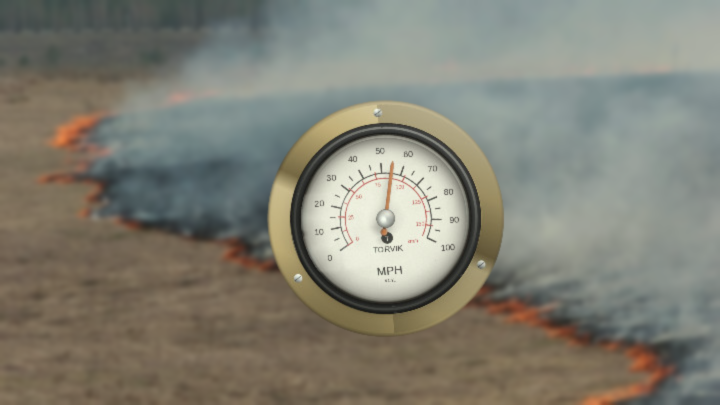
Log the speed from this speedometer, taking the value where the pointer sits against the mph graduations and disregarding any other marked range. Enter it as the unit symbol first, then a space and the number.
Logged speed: mph 55
